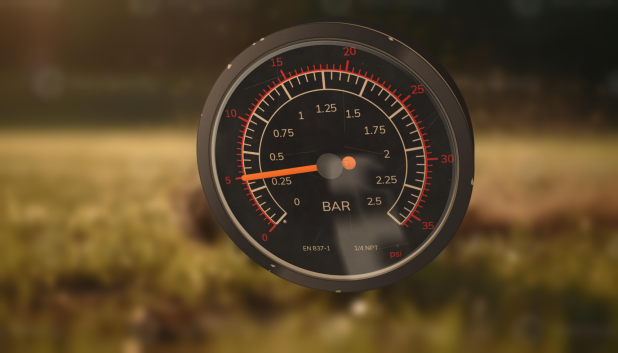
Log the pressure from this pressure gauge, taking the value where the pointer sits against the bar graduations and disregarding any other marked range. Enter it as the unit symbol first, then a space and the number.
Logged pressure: bar 0.35
